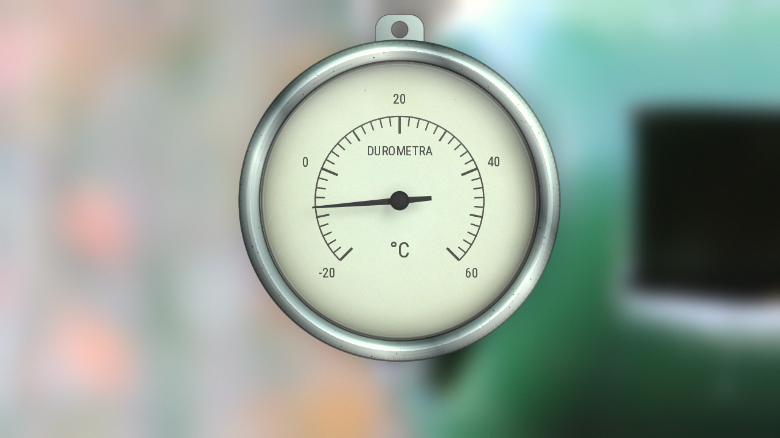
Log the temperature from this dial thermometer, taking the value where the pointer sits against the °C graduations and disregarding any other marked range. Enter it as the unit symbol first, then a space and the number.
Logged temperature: °C -8
